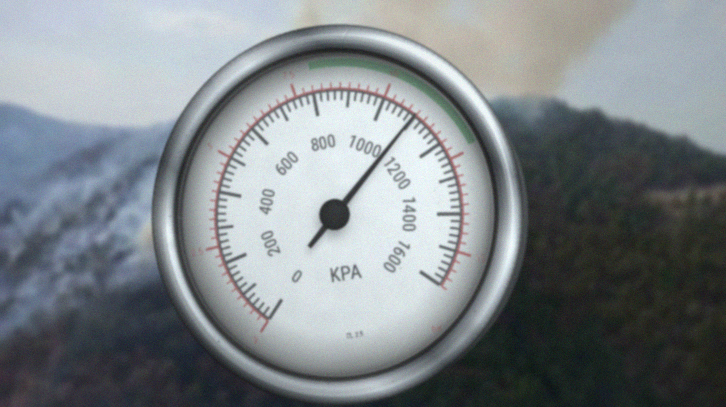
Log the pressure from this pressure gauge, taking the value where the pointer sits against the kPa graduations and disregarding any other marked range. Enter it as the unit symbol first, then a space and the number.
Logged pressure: kPa 1100
